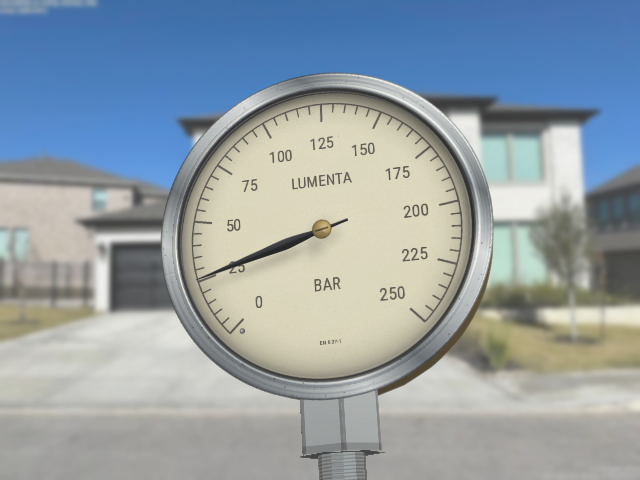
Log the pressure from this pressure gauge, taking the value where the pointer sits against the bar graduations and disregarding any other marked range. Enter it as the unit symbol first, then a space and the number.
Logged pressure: bar 25
